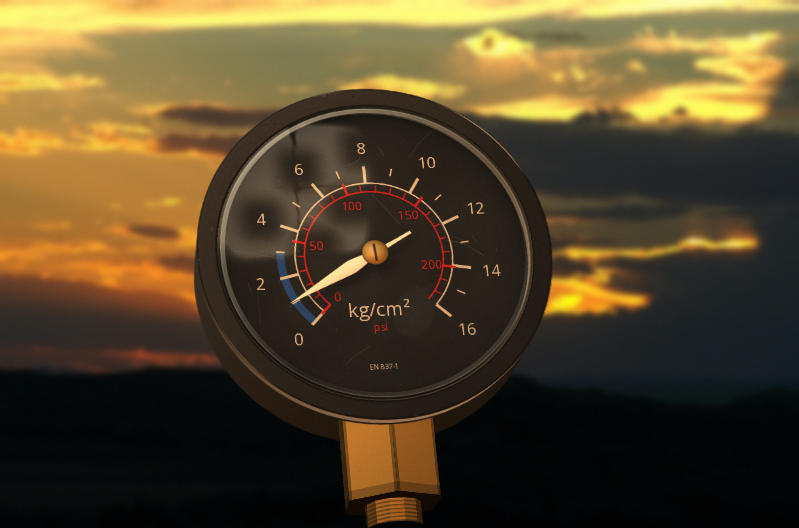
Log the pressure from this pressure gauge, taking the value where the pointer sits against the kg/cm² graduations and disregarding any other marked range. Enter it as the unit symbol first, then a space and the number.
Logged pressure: kg/cm² 1
